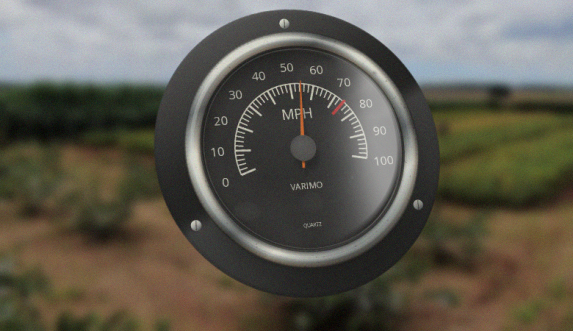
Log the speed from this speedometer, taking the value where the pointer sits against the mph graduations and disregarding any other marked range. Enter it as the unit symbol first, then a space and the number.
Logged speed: mph 54
